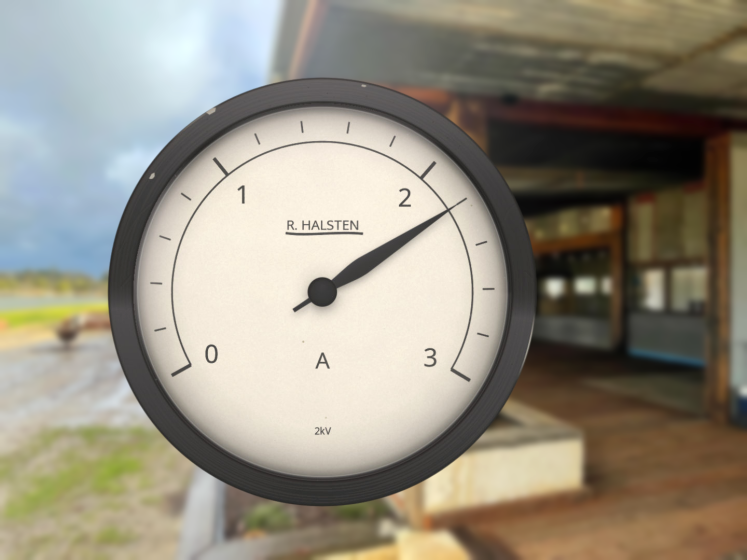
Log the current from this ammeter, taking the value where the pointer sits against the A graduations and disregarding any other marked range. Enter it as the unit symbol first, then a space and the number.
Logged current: A 2.2
